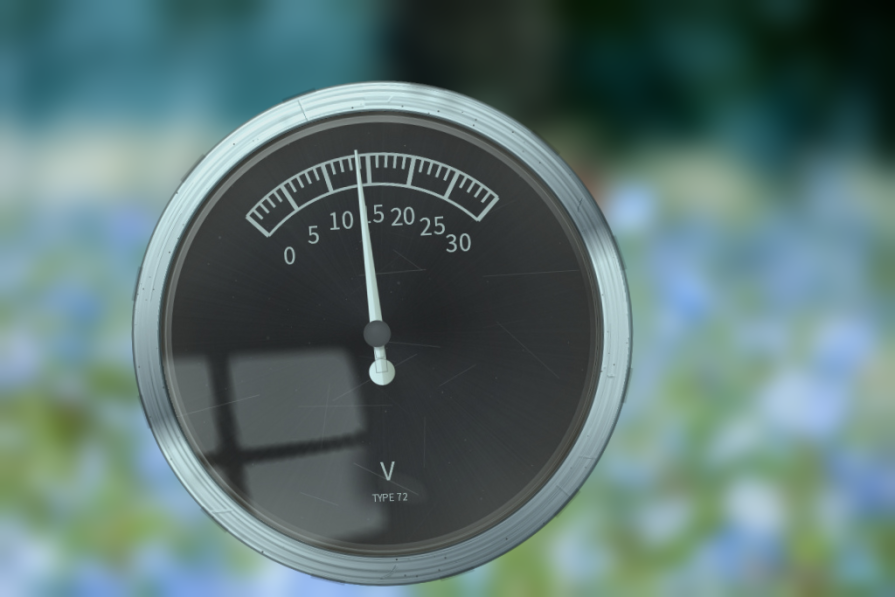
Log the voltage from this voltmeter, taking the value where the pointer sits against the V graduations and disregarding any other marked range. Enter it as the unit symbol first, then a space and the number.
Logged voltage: V 14
